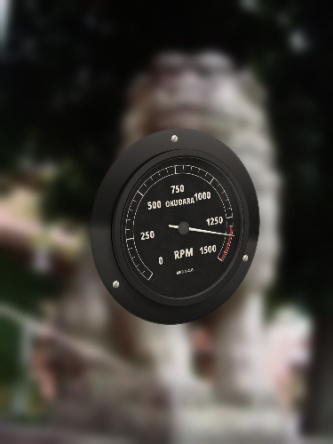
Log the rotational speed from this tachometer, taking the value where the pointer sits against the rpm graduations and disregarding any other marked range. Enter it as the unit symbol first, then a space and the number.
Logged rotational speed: rpm 1350
